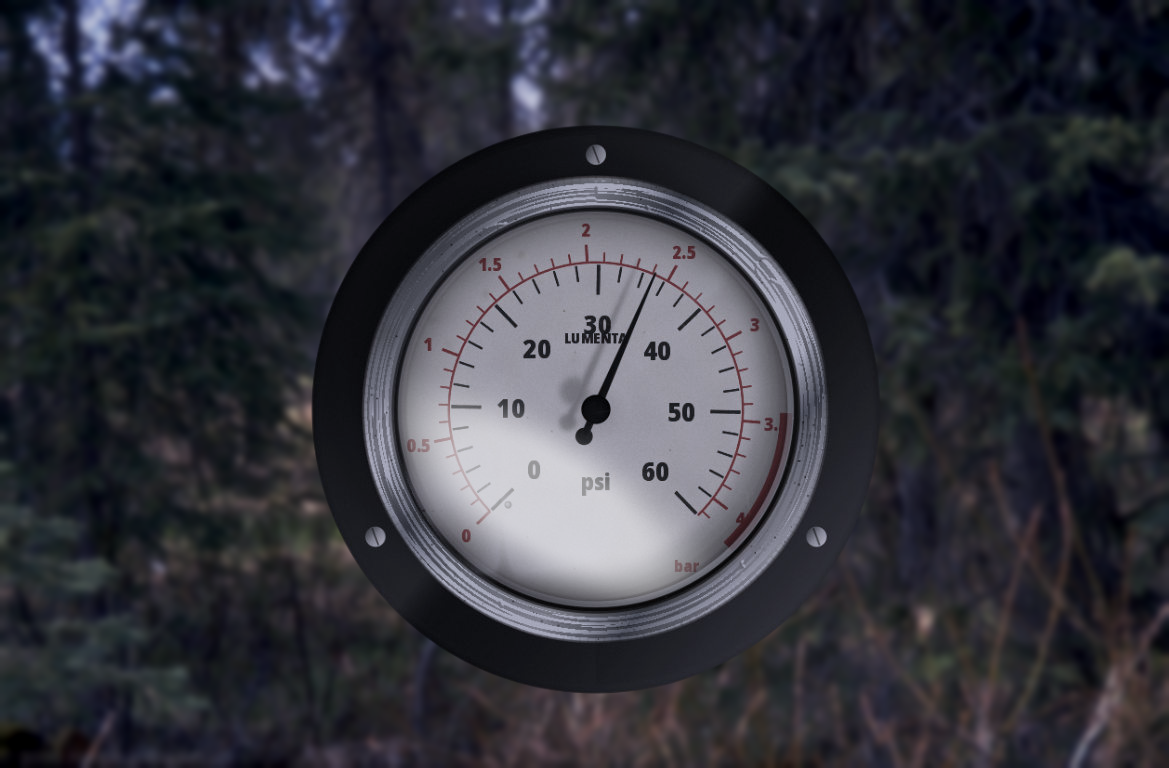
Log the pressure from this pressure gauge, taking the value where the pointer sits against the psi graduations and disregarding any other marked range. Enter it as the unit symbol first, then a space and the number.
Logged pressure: psi 35
